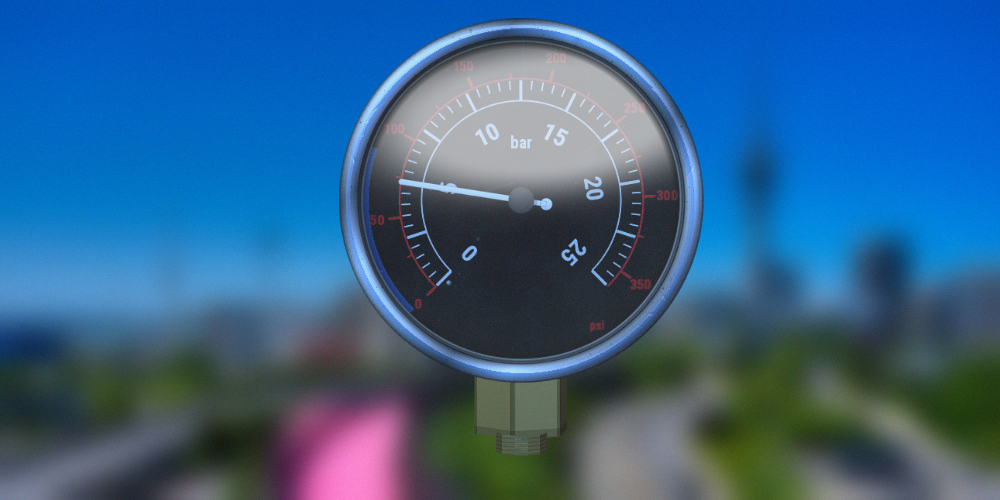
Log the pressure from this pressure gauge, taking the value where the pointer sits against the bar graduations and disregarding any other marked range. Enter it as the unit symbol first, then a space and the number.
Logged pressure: bar 5
